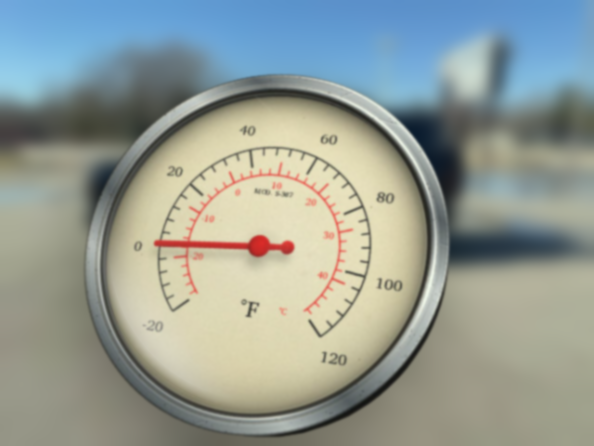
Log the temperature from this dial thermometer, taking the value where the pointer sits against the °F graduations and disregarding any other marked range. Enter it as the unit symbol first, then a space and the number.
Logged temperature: °F 0
